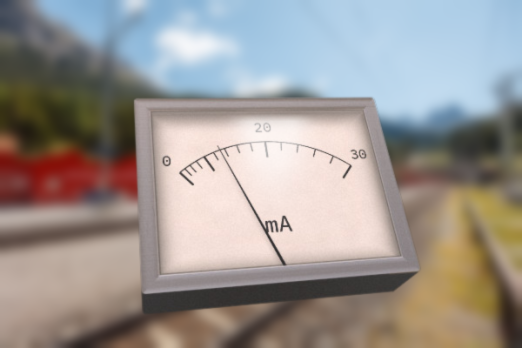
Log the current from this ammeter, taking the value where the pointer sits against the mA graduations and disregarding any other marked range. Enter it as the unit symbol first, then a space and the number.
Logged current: mA 13
